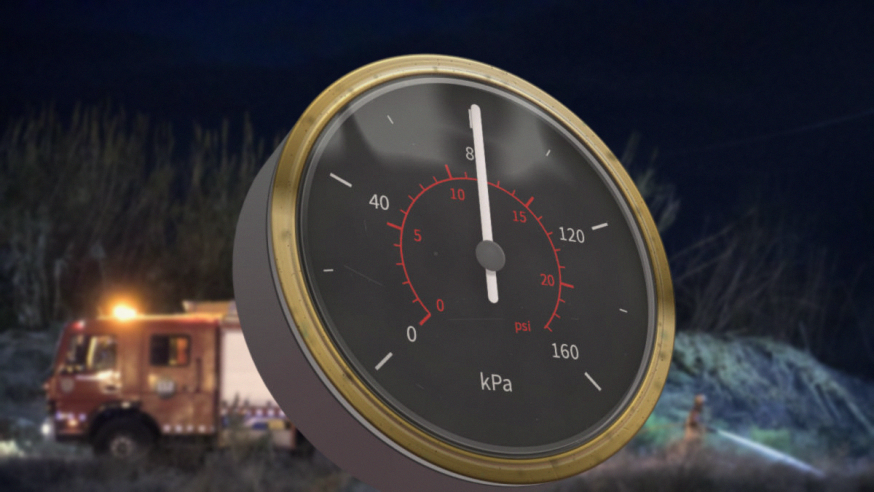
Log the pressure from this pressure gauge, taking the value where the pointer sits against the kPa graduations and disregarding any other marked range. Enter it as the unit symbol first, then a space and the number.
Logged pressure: kPa 80
